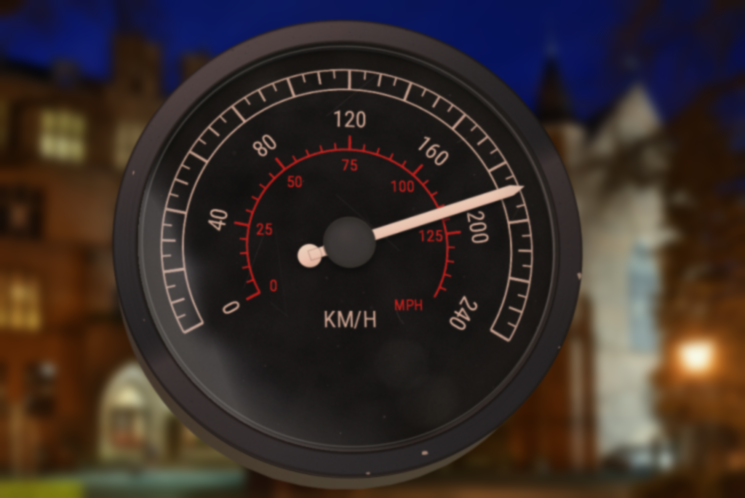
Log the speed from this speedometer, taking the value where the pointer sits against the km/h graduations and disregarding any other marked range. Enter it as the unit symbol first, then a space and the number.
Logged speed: km/h 190
